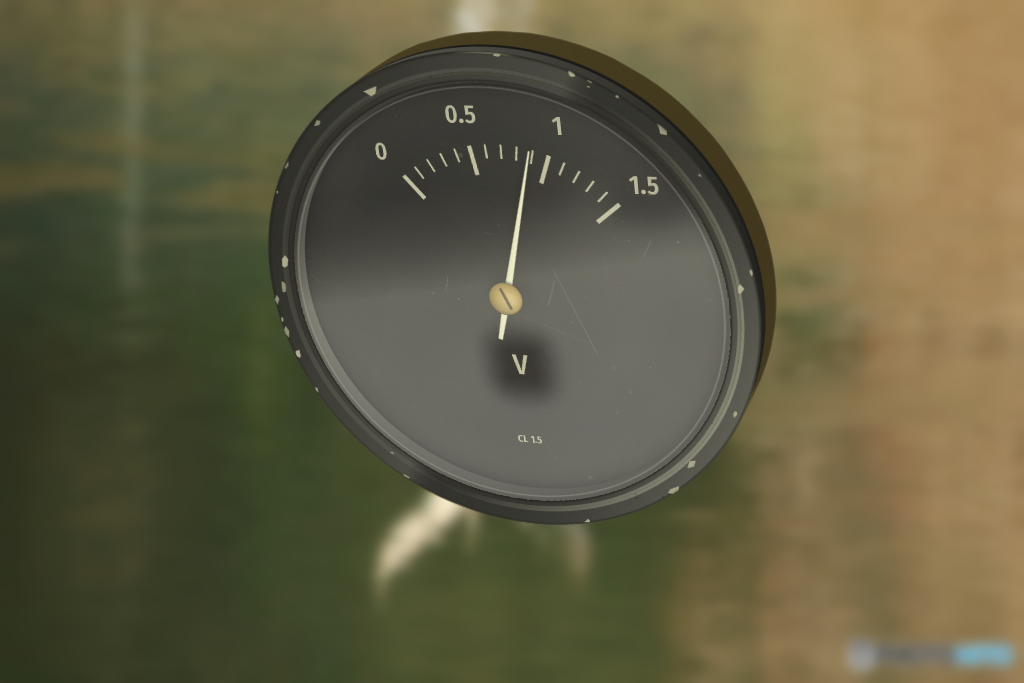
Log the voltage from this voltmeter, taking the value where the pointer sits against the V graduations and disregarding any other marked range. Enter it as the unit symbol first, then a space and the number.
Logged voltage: V 0.9
